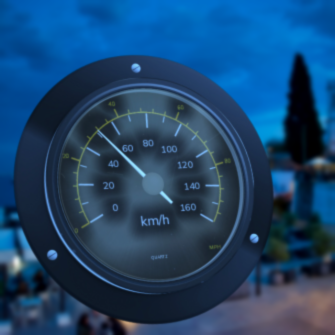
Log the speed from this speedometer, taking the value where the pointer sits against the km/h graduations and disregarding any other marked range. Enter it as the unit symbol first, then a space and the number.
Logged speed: km/h 50
